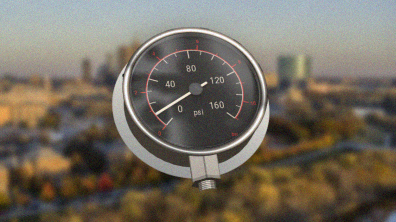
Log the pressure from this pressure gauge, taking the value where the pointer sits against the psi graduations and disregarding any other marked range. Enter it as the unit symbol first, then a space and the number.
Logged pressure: psi 10
